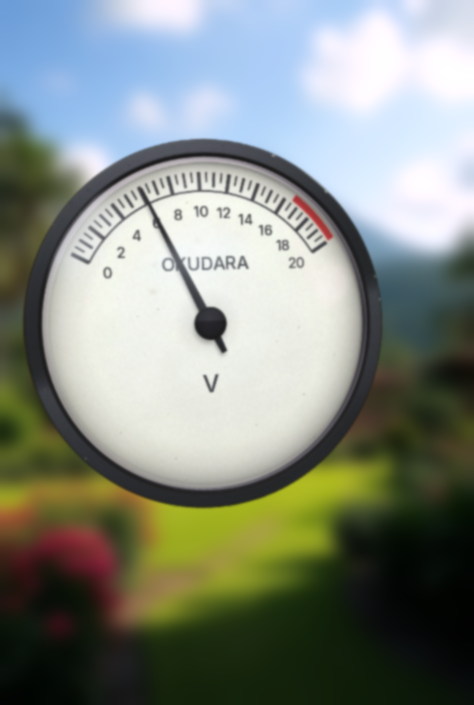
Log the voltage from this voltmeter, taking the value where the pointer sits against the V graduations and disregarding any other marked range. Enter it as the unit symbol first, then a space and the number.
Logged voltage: V 6
